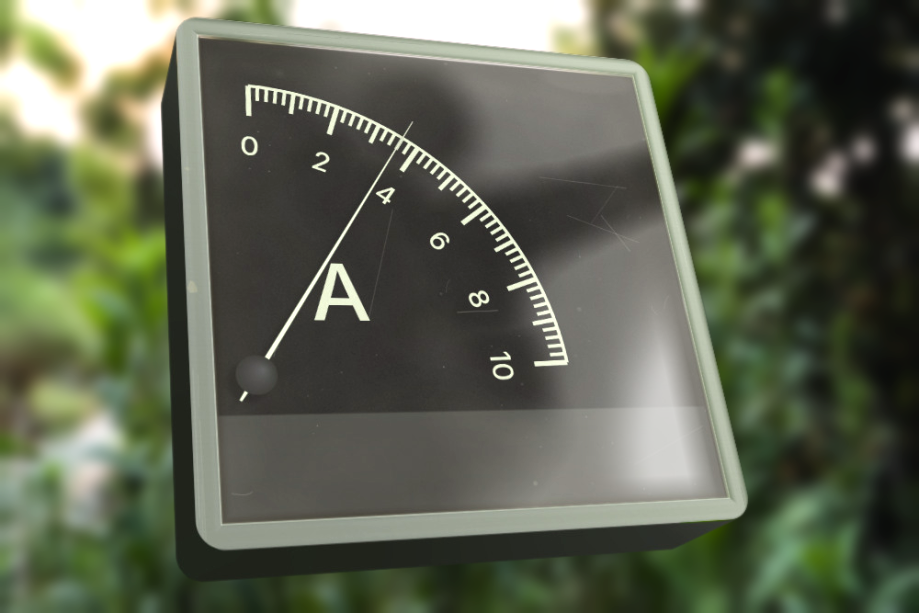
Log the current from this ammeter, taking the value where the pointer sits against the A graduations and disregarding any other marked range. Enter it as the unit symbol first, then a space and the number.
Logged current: A 3.6
